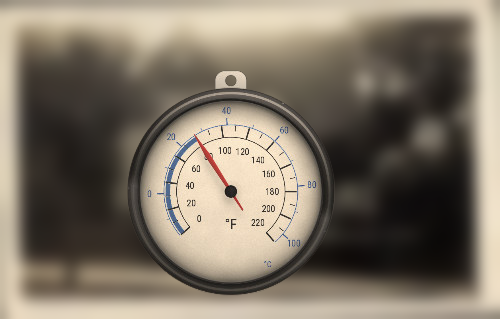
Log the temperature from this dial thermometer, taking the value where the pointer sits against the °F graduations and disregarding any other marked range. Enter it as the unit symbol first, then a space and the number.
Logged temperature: °F 80
